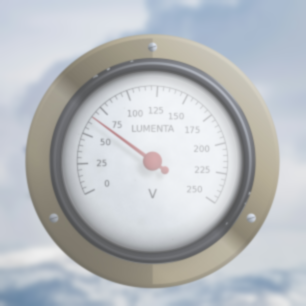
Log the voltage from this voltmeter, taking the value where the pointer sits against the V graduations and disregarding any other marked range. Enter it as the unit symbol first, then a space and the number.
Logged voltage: V 65
